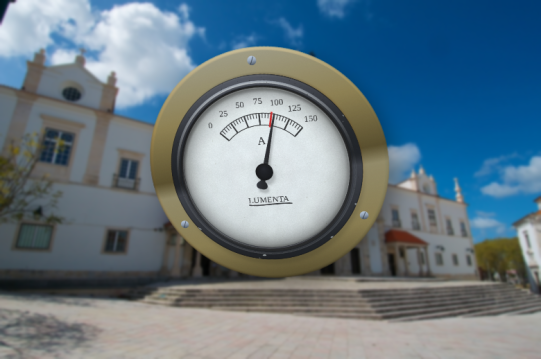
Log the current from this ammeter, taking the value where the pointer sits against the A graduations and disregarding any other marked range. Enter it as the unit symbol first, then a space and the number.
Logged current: A 100
